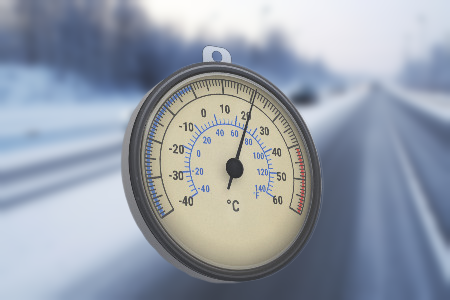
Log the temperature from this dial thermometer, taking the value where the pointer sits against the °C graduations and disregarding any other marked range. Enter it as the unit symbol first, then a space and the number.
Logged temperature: °C 20
